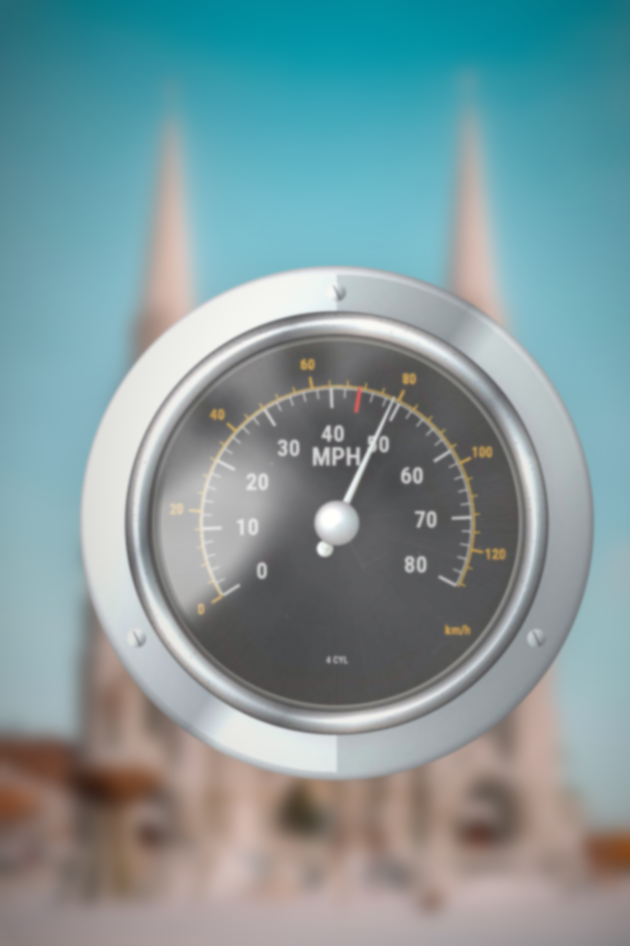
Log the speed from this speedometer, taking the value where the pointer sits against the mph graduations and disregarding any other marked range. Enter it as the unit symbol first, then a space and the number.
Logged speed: mph 49
